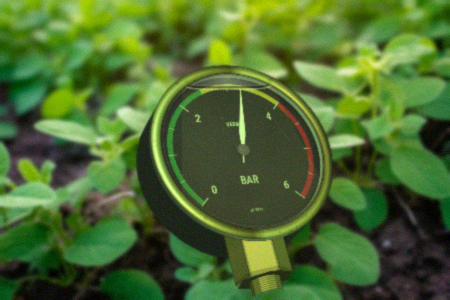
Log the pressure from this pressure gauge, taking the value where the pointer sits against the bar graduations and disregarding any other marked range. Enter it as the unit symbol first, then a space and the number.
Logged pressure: bar 3.25
